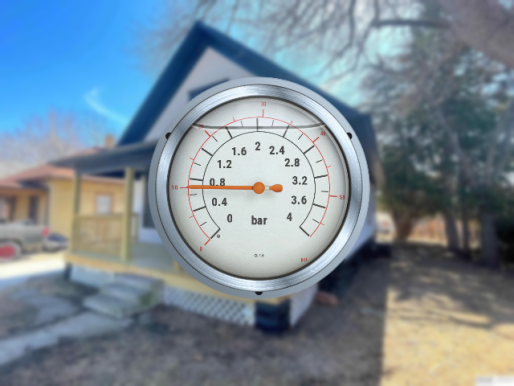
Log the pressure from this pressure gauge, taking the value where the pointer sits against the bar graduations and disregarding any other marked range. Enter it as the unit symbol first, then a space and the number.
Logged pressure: bar 0.7
